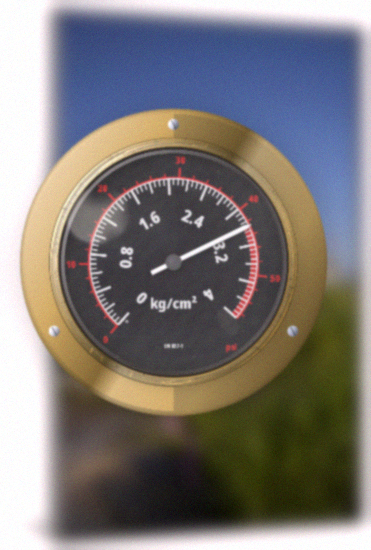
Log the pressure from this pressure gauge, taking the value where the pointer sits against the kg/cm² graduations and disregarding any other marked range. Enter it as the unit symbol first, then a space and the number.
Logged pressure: kg/cm² 3
